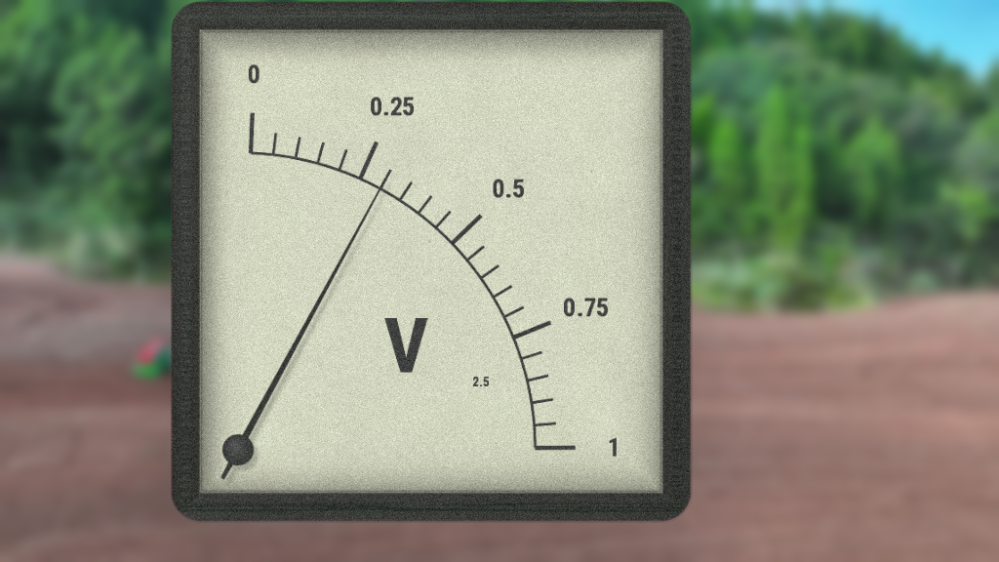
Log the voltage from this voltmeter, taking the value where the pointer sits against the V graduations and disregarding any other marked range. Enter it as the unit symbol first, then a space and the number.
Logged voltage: V 0.3
